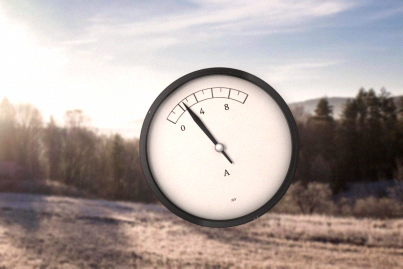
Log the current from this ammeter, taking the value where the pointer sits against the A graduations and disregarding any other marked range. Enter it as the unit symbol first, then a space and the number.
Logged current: A 2.5
